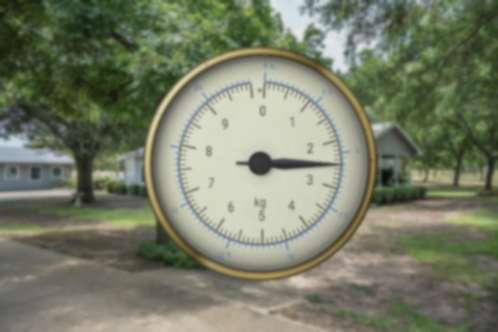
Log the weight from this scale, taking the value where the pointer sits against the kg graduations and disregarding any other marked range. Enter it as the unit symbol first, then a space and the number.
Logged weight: kg 2.5
